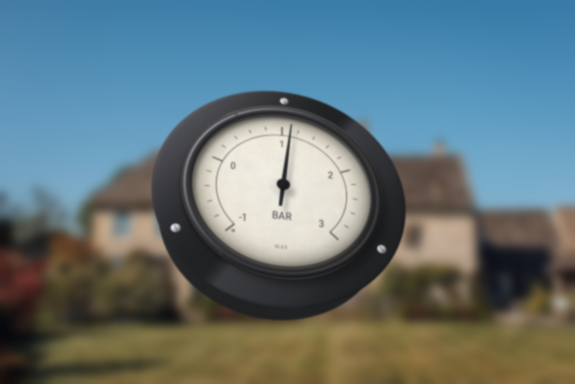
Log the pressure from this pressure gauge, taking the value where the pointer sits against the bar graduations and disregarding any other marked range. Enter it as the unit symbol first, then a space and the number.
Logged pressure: bar 1.1
